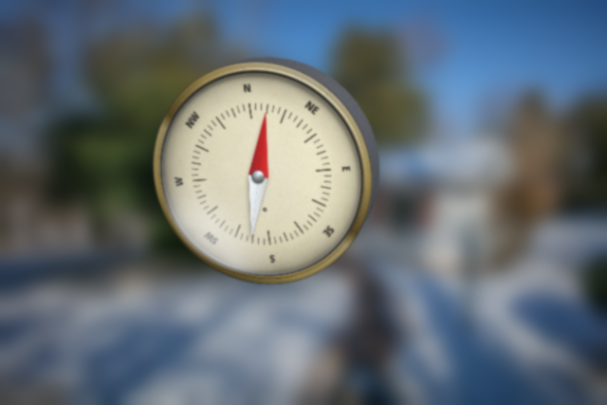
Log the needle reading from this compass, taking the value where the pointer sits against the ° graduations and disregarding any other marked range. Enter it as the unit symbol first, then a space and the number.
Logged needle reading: ° 15
